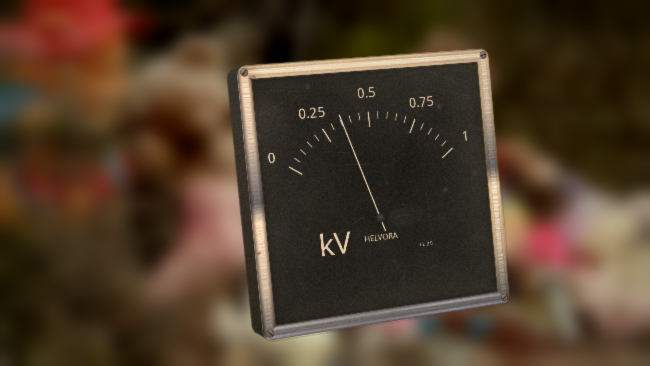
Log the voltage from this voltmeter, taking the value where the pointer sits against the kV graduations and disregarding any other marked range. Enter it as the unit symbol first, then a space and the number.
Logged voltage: kV 0.35
